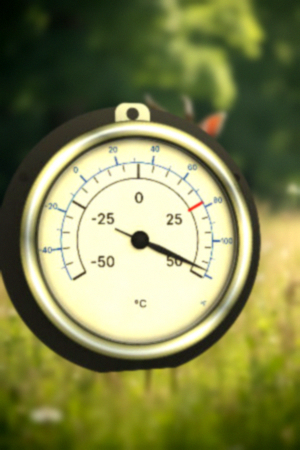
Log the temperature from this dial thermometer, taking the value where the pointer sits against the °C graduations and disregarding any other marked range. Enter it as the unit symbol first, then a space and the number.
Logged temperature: °C 47.5
